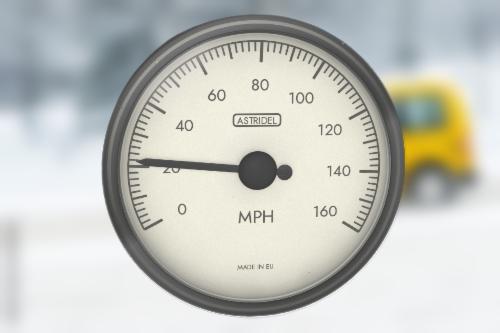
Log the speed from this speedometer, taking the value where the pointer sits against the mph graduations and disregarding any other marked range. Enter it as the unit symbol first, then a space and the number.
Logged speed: mph 22
